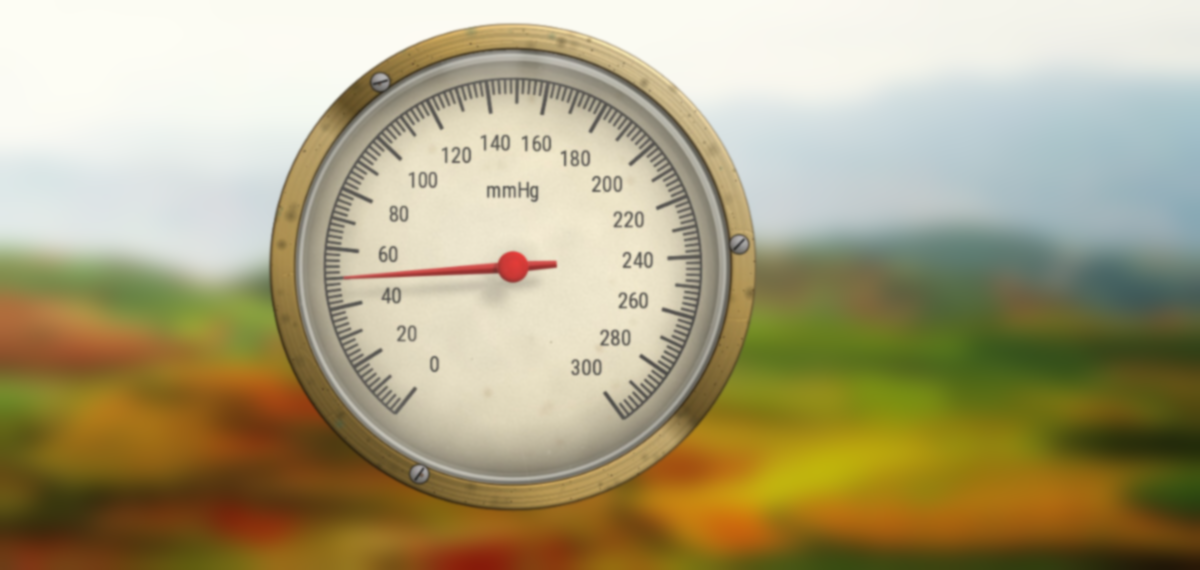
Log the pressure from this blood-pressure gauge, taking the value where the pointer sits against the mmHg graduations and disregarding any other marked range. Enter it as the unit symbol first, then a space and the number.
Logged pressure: mmHg 50
